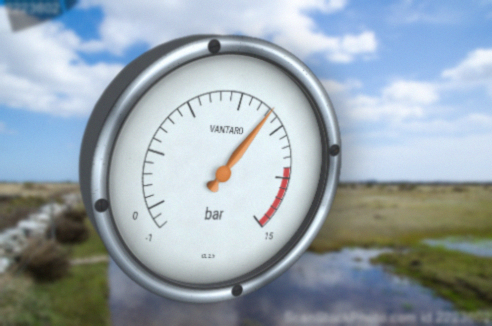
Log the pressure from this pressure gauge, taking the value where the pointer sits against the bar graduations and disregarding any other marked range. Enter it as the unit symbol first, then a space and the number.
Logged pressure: bar 9
